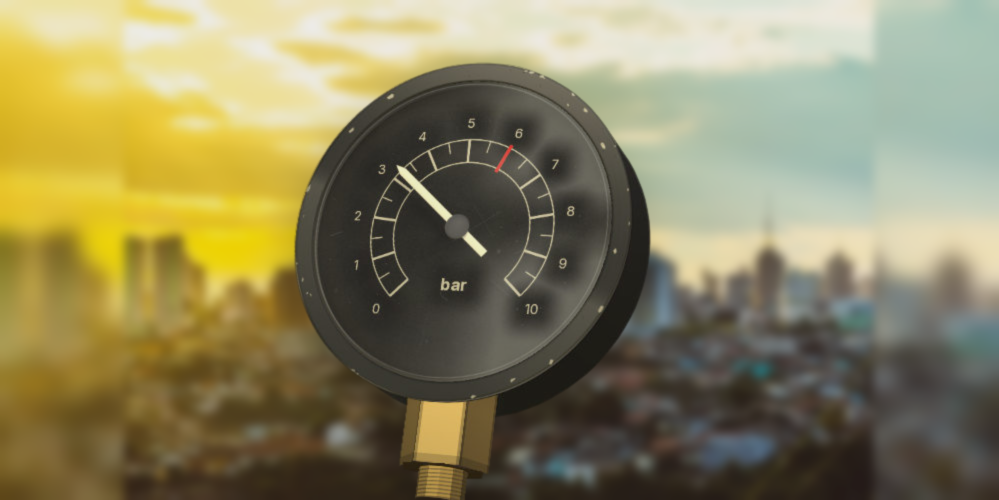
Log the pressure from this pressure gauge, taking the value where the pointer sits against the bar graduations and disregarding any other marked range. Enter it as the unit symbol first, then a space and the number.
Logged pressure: bar 3.25
